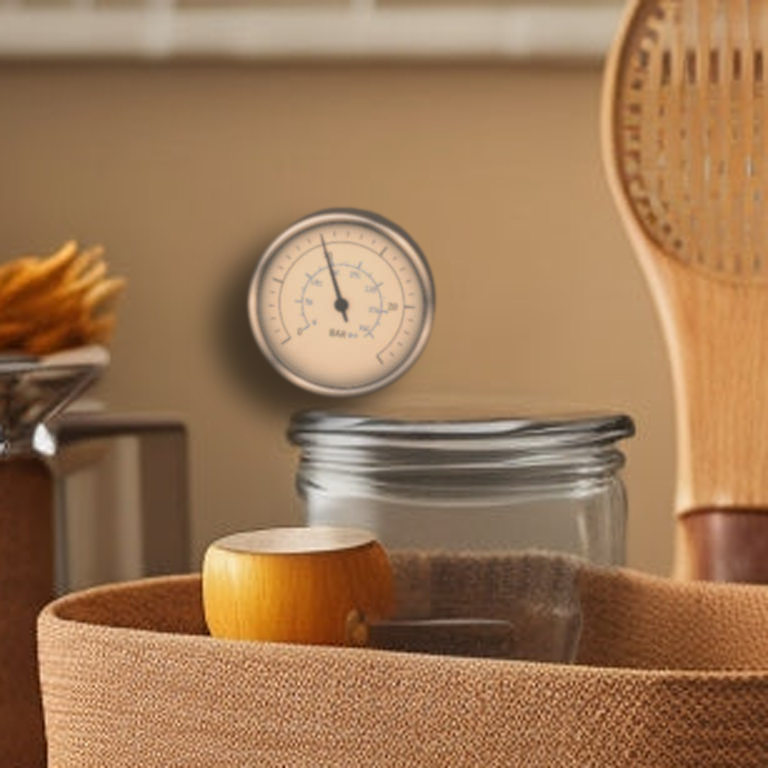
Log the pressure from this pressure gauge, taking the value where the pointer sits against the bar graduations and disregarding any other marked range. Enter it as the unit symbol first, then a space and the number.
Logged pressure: bar 10
